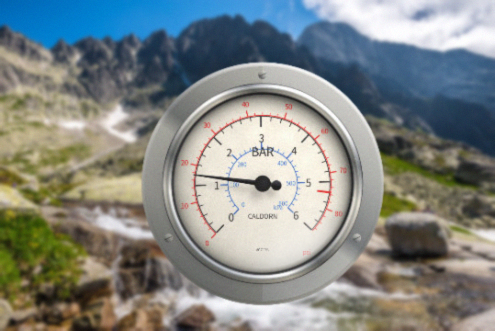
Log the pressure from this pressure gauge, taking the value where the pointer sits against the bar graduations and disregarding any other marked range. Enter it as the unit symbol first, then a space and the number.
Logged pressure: bar 1.2
